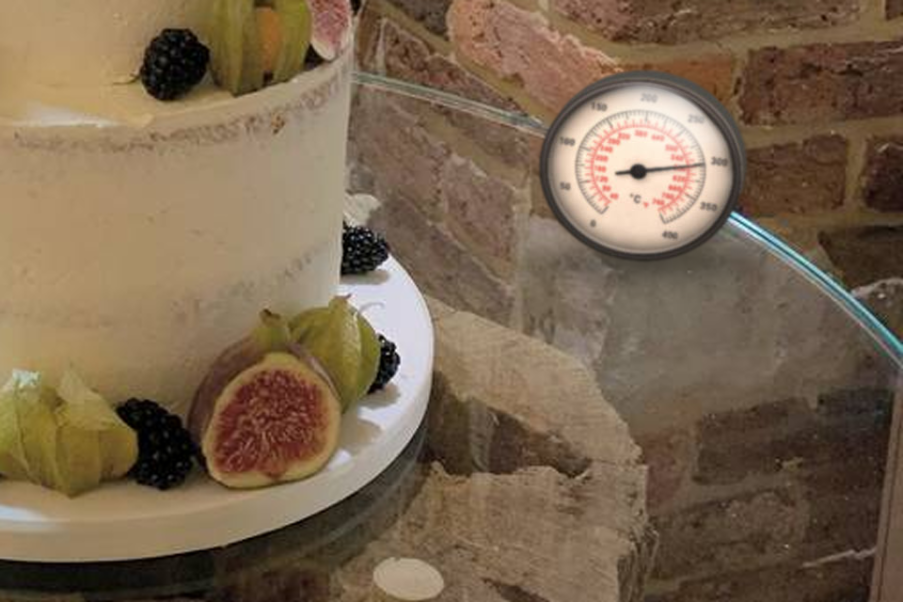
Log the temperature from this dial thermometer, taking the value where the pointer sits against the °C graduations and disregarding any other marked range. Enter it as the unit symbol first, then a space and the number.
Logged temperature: °C 300
